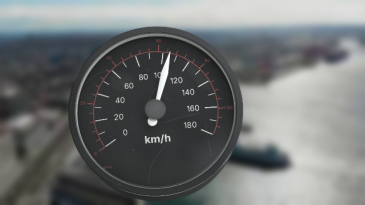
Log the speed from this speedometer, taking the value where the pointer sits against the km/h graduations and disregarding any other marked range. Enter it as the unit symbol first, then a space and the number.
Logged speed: km/h 105
